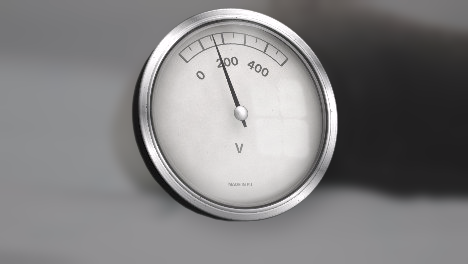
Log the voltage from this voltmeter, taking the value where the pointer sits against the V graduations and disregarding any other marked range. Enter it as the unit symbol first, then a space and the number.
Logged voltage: V 150
